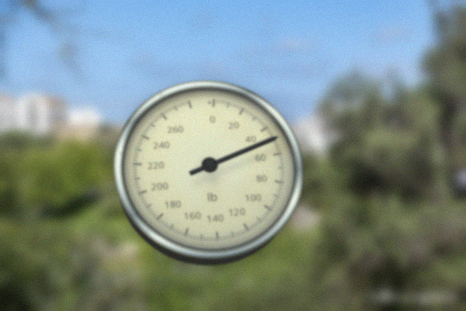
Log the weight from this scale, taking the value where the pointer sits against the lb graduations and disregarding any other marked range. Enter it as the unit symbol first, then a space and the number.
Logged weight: lb 50
